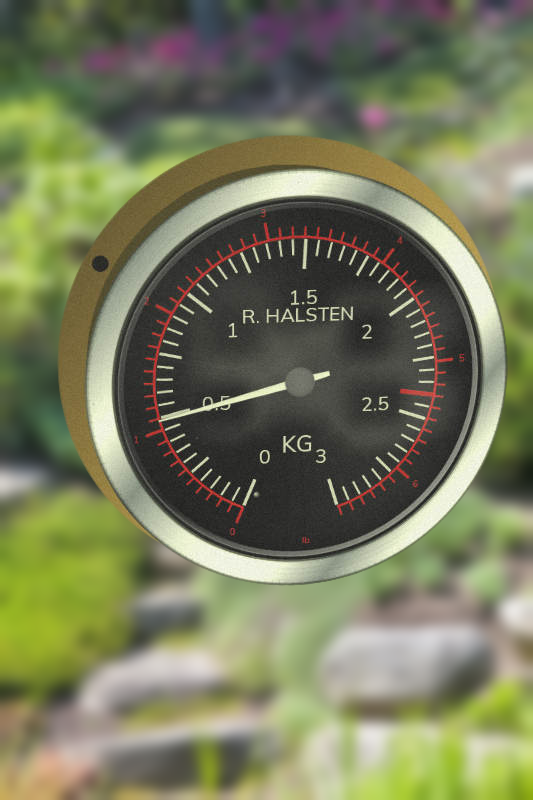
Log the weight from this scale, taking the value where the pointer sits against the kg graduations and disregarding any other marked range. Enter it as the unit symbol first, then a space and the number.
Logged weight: kg 0.5
